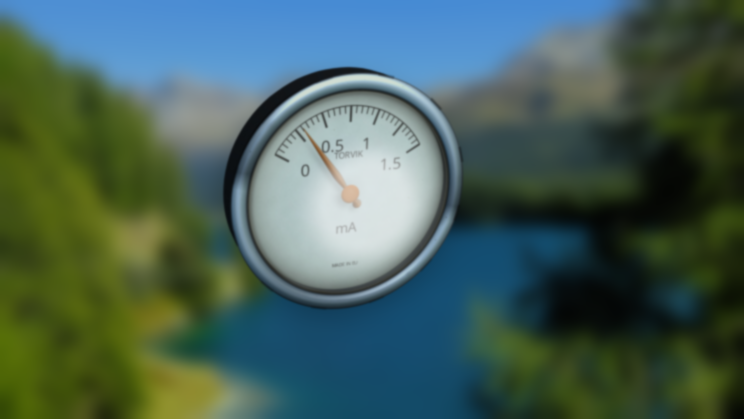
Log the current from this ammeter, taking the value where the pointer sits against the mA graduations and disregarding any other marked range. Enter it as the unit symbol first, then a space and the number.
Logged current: mA 0.3
